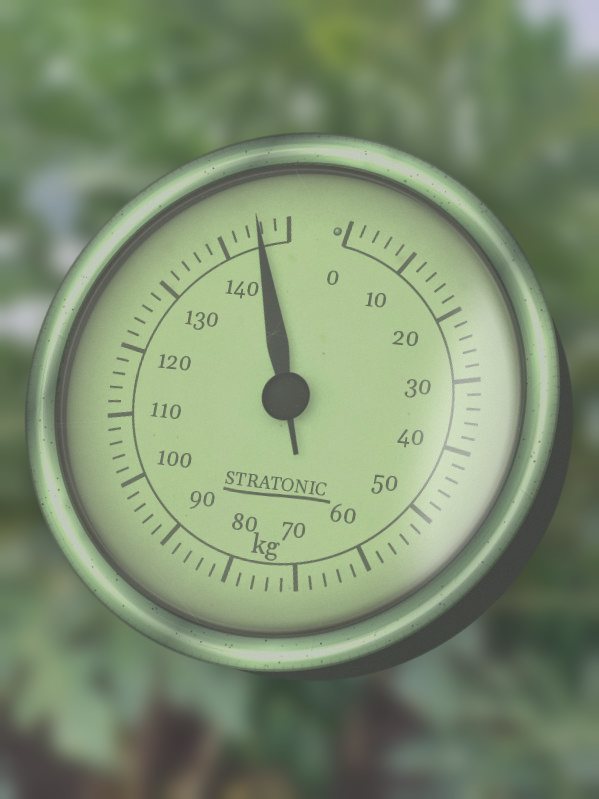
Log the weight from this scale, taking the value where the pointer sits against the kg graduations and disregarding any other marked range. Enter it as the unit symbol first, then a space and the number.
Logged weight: kg 146
